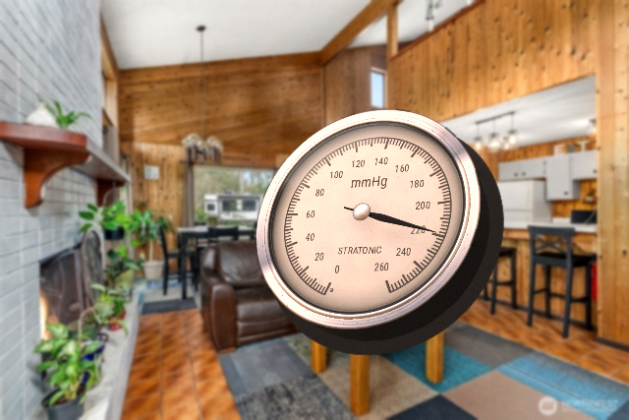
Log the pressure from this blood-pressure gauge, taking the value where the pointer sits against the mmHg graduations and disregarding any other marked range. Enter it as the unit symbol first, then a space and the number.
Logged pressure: mmHg 220
